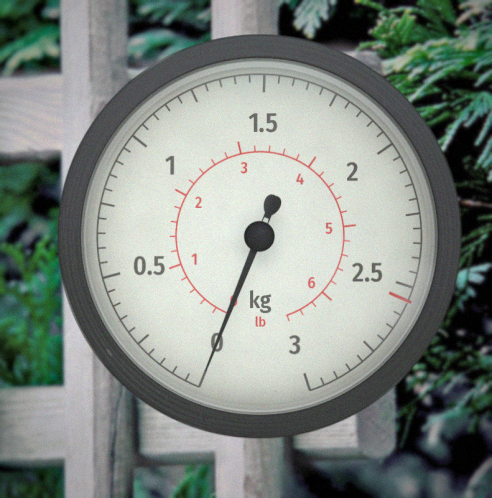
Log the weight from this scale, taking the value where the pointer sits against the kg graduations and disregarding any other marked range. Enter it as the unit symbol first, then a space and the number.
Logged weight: kg 0
